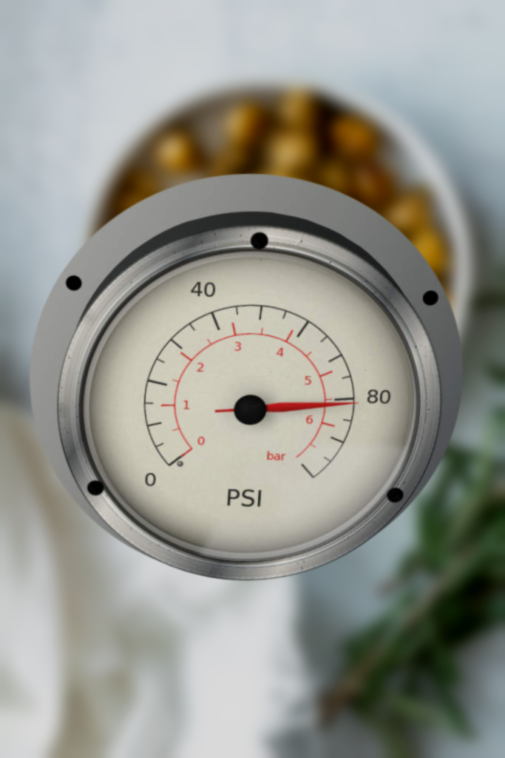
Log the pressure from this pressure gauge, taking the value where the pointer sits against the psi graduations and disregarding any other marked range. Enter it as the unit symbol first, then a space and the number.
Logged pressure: psi 80
